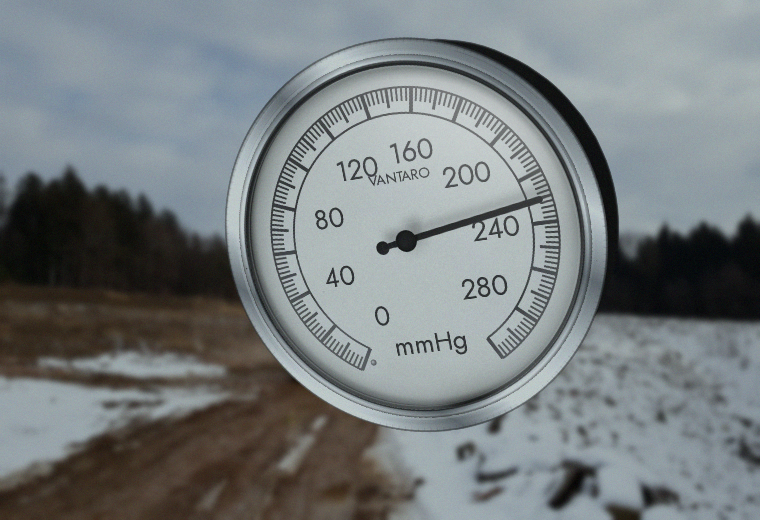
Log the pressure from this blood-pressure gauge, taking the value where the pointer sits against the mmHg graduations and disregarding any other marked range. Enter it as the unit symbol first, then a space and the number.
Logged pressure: mmHg 230
